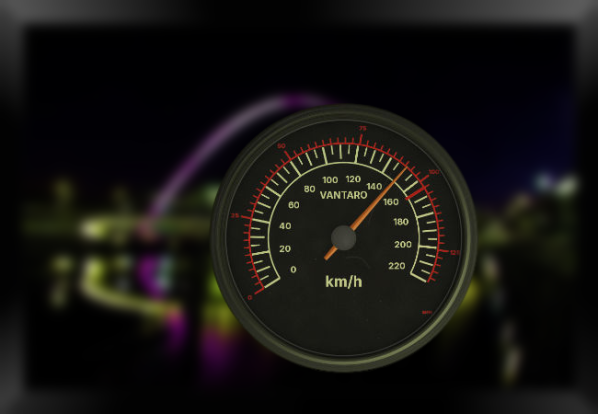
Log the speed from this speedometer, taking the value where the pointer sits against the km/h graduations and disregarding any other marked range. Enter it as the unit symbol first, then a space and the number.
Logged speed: km/h 150
